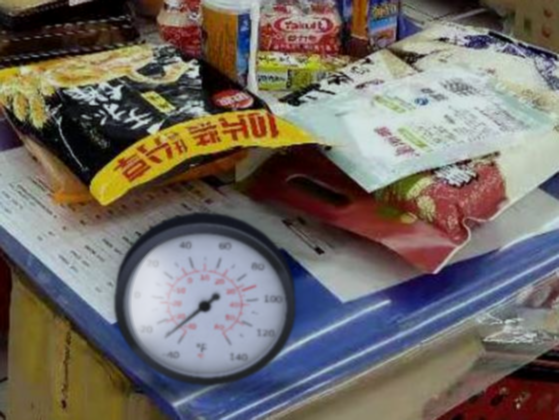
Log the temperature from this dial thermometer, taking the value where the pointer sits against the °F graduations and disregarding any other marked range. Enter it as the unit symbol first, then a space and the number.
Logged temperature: °F -30
